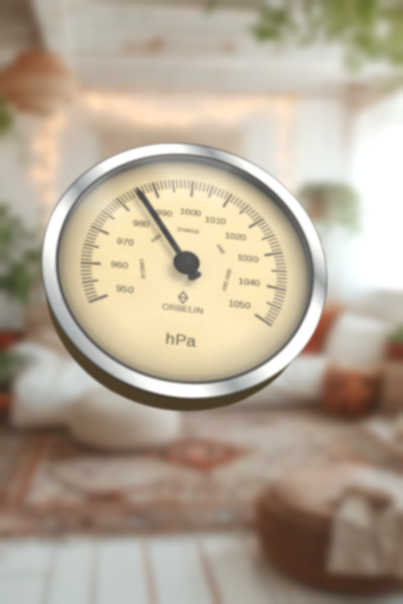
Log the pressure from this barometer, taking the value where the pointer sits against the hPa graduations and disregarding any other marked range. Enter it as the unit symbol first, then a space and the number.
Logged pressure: hPa 985
